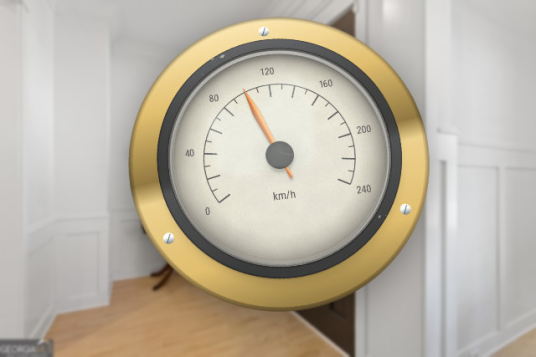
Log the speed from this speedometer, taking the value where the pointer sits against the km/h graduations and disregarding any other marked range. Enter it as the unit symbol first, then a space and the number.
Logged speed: km/h 100
